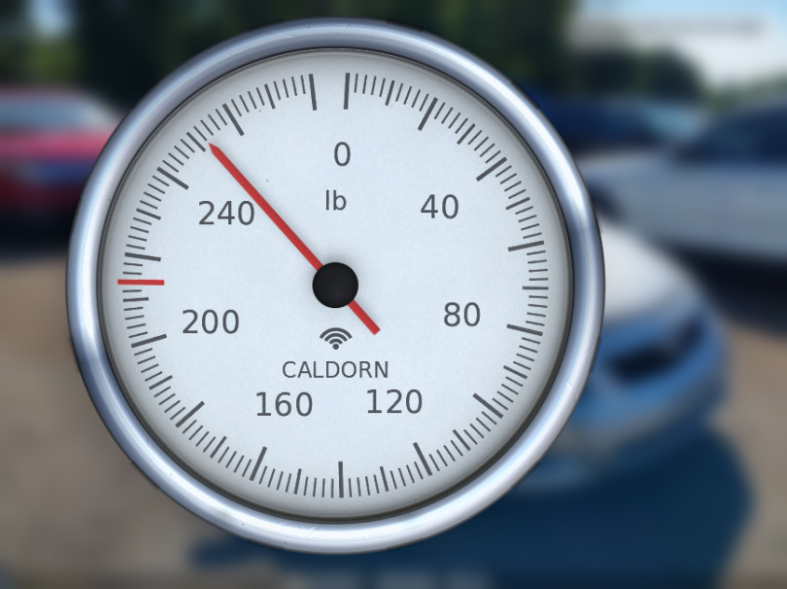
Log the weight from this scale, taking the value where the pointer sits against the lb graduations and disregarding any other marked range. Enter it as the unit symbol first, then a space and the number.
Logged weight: lb 252
